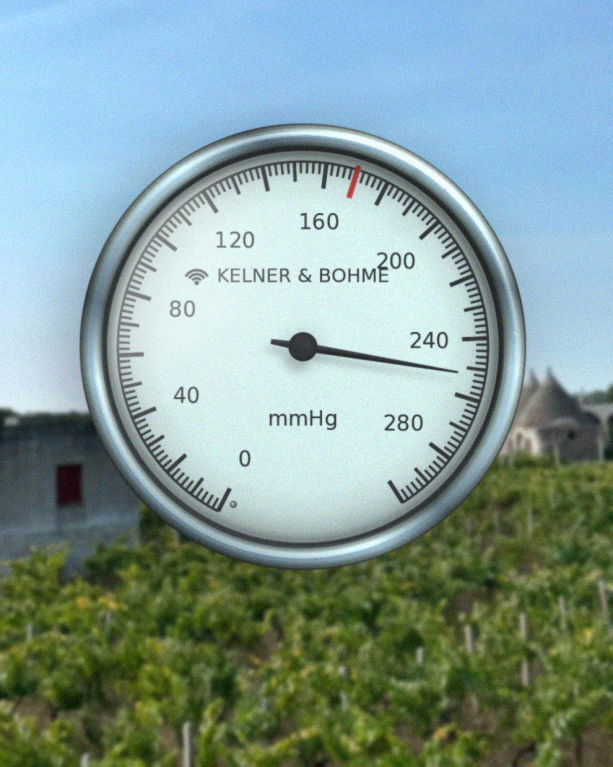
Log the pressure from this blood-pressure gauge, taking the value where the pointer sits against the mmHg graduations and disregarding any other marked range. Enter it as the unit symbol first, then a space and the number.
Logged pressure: mmHg 252
